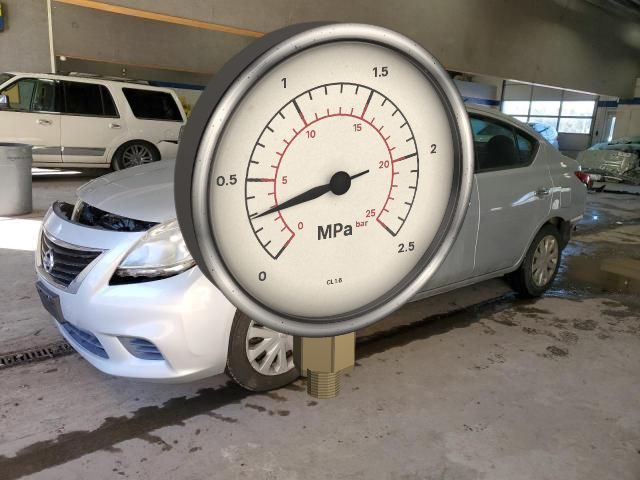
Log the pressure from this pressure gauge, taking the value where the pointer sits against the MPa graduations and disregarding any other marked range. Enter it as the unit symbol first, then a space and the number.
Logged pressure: MPa 0.3
